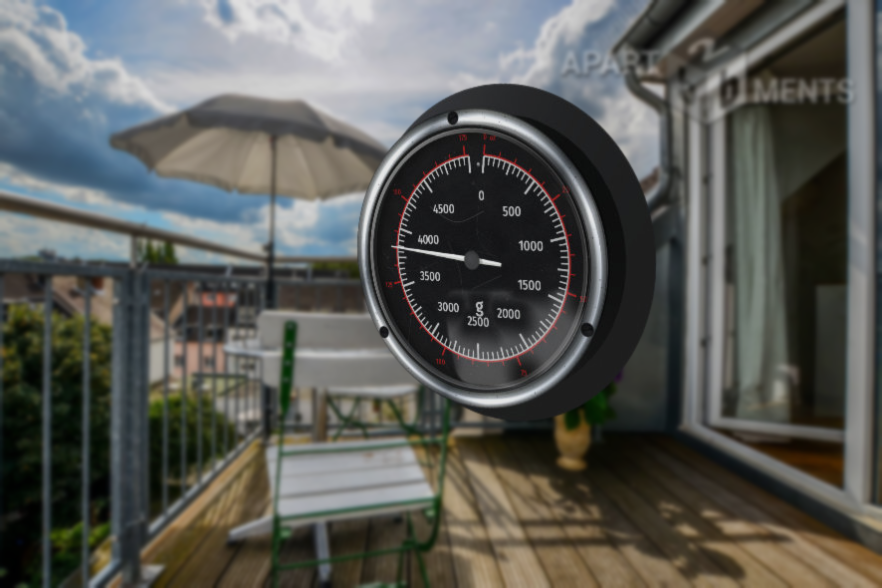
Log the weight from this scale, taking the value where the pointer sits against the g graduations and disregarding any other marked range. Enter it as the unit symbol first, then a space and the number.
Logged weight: g 3850
